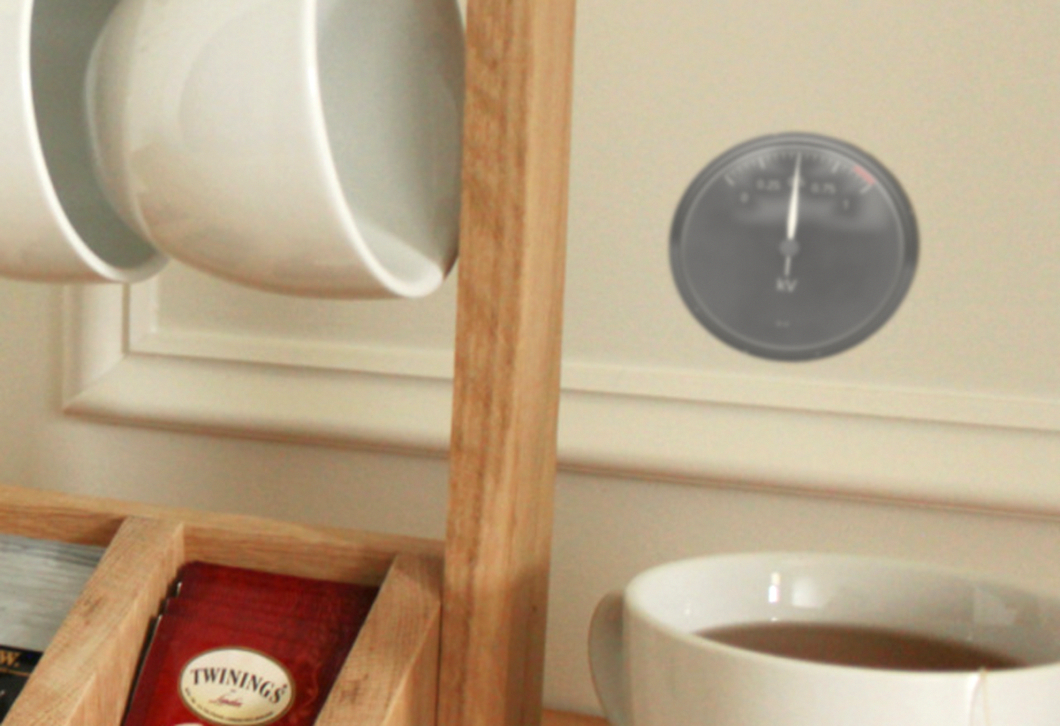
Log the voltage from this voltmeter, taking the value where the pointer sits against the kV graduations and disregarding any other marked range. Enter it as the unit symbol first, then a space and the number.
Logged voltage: kV 0.5
